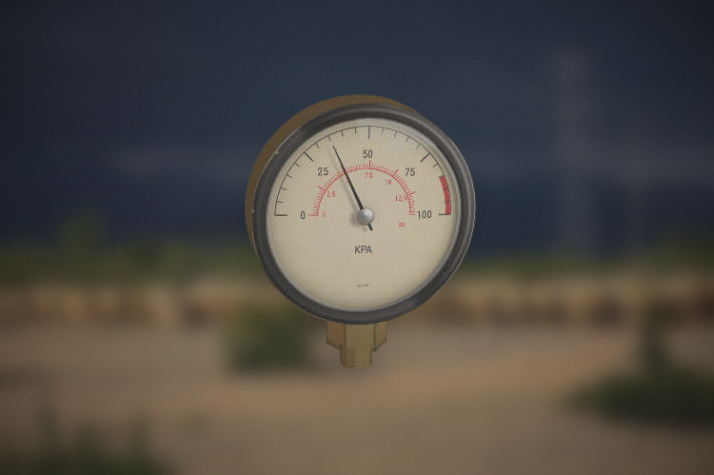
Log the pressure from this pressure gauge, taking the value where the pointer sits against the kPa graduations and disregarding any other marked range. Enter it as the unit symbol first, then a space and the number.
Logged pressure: kPa 35
